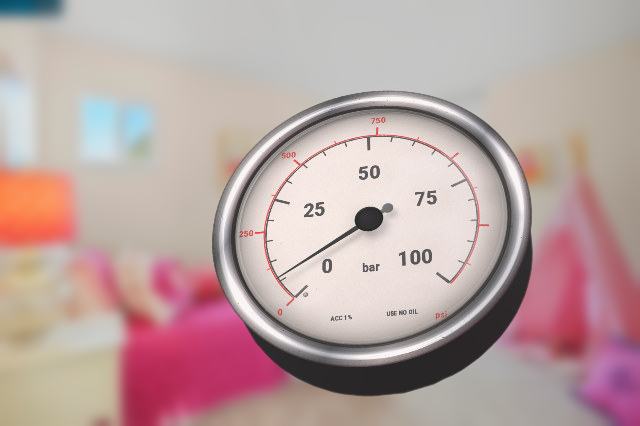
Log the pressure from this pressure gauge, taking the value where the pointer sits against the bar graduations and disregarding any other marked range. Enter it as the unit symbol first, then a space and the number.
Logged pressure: bar 5
